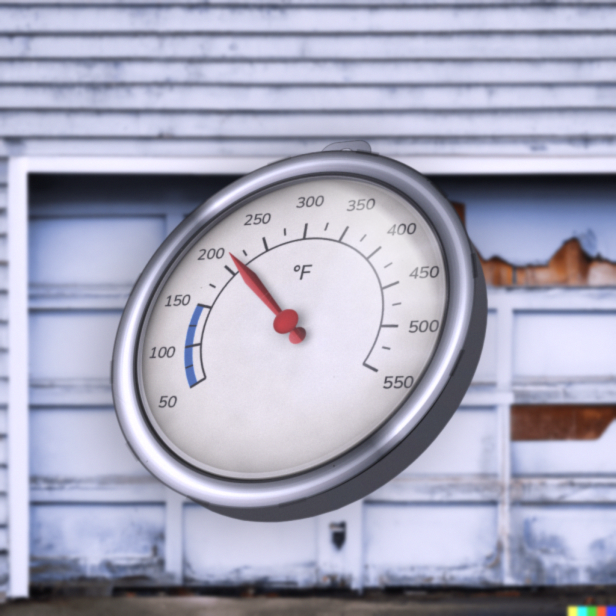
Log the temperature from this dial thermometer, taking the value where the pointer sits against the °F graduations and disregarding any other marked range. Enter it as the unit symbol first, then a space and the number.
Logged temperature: °F 212.5
